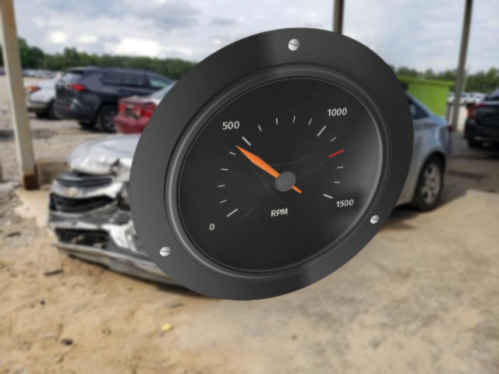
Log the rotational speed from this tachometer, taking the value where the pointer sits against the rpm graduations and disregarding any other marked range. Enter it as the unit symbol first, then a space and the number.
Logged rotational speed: rpm 450
